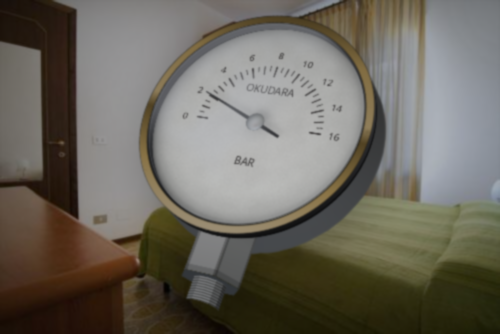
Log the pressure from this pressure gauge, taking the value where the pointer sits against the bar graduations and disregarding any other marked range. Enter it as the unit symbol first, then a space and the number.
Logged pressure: bar 2
